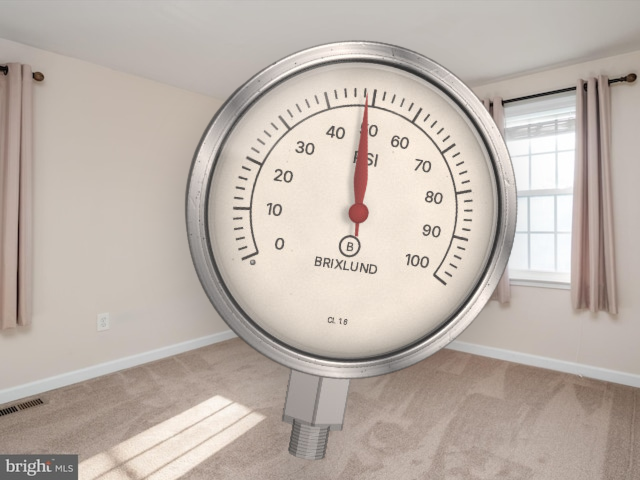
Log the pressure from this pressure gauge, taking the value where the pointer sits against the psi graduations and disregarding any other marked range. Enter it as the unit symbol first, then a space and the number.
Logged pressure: psi 48
